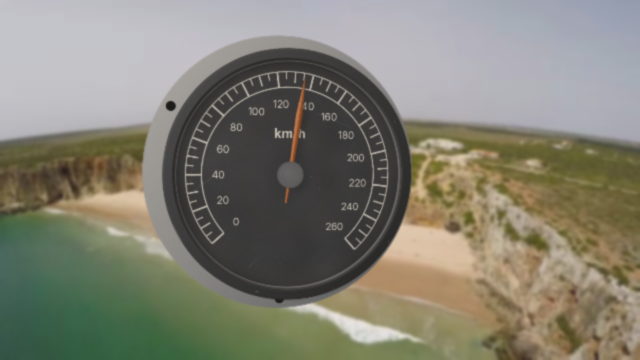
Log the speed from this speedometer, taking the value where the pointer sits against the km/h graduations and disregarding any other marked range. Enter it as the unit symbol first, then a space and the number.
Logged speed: km/h 135
